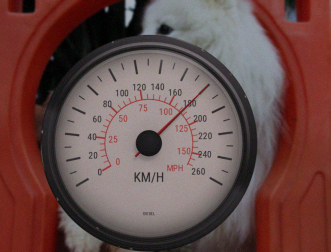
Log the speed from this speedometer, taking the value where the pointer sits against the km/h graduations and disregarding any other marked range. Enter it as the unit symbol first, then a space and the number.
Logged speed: km/h 180
